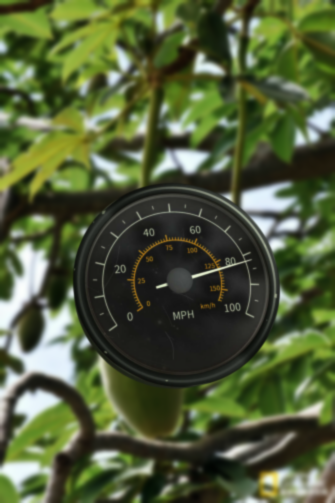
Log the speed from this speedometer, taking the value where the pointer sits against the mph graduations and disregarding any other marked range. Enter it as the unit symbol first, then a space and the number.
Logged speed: mph 82.5
